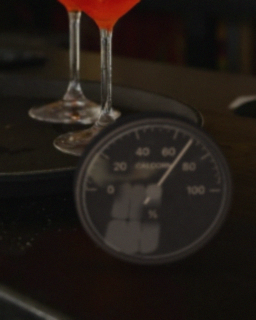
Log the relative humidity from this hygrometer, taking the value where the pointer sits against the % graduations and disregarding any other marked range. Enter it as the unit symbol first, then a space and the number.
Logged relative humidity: % 68
